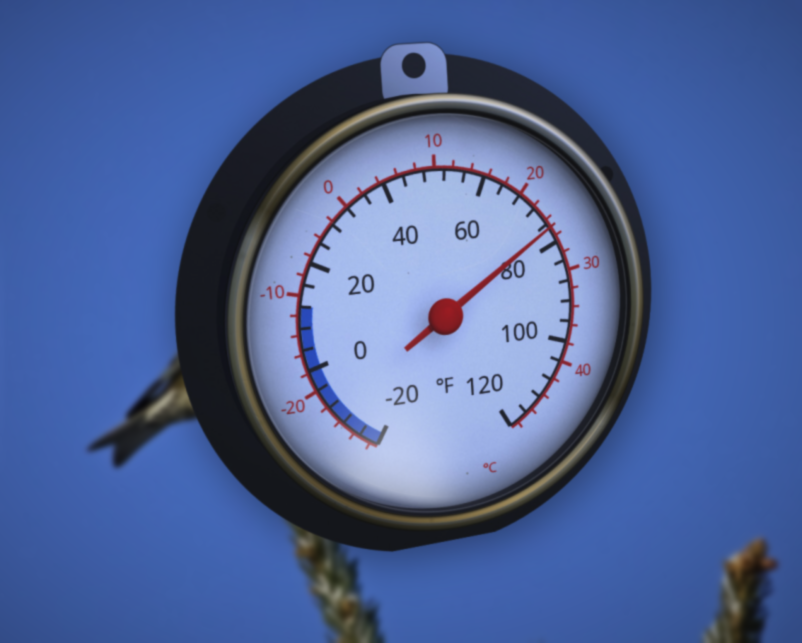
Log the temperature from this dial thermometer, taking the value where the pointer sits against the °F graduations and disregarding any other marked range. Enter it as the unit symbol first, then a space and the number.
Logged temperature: °F 76
